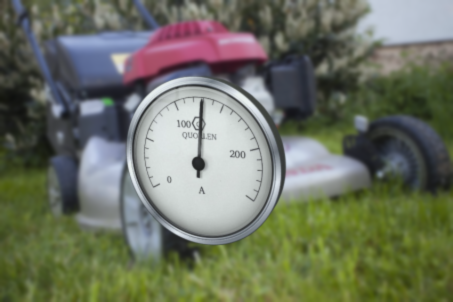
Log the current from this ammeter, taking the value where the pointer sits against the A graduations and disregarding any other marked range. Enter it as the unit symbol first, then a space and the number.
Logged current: A 130
